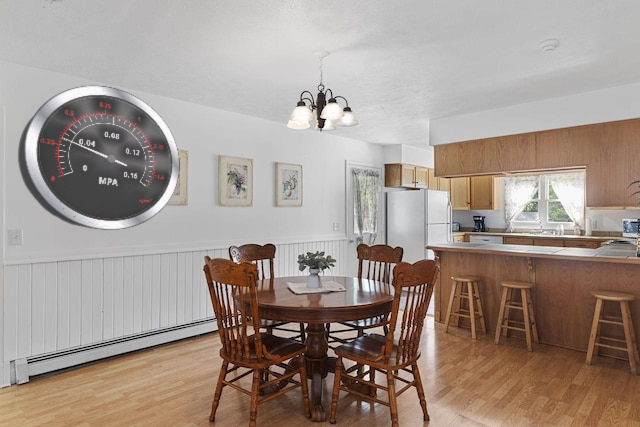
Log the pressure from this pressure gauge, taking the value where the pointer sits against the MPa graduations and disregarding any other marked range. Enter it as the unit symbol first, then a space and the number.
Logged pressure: MPa 0.03
